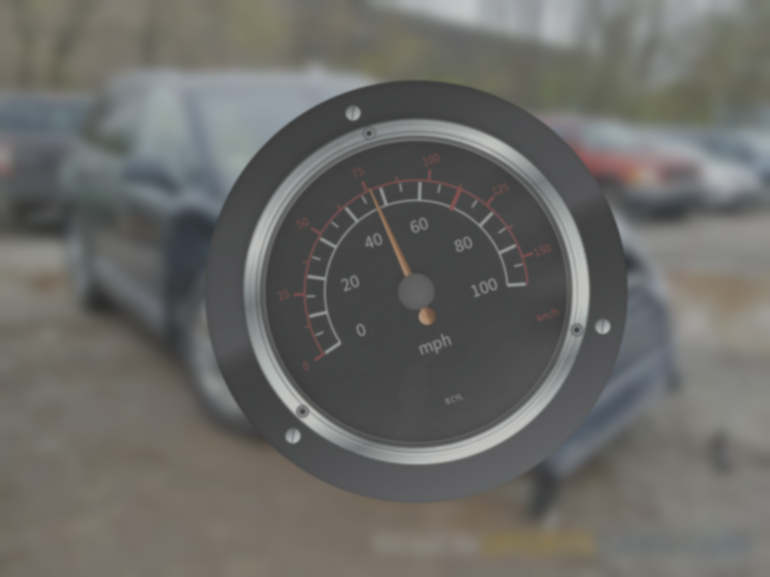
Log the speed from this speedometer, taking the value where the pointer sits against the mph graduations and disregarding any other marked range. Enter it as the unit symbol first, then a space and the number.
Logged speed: mph 47.5
